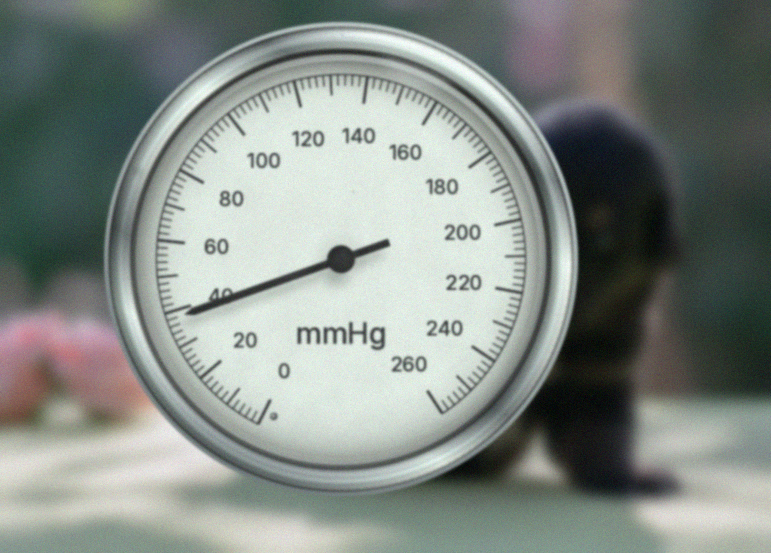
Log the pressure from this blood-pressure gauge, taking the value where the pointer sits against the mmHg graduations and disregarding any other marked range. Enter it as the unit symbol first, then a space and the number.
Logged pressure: mmHg 38
